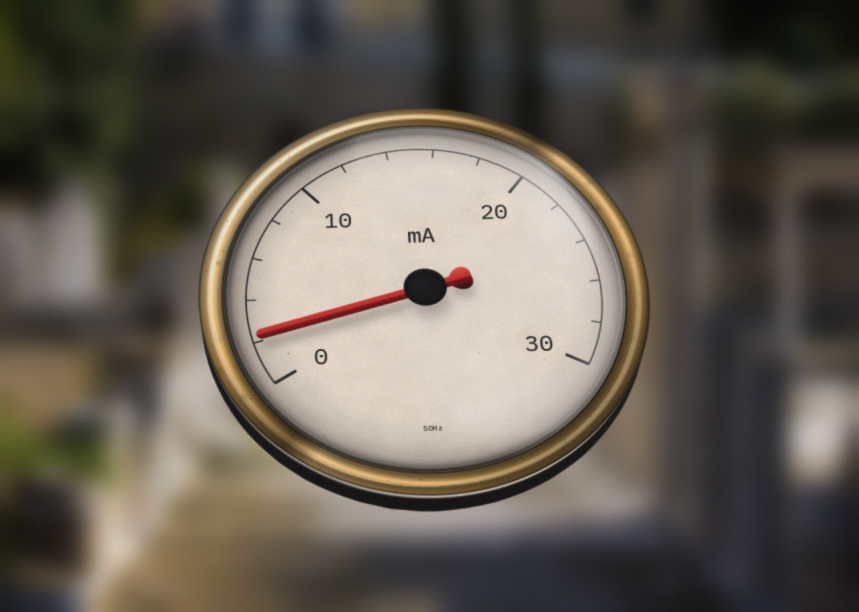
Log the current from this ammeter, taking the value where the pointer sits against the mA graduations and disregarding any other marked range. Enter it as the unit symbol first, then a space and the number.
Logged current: mA 2
